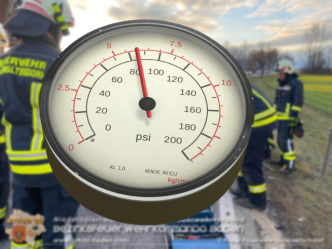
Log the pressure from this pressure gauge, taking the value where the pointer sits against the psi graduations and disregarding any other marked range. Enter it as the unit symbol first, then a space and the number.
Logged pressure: psi 85
